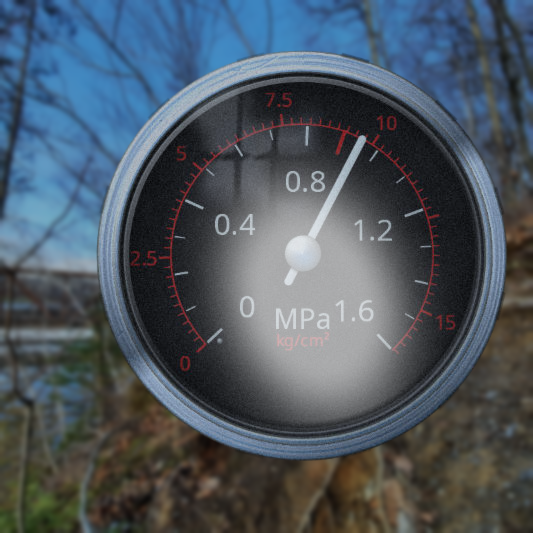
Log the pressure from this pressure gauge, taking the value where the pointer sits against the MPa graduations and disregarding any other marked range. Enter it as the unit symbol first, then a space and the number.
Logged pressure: MPa 0.95
